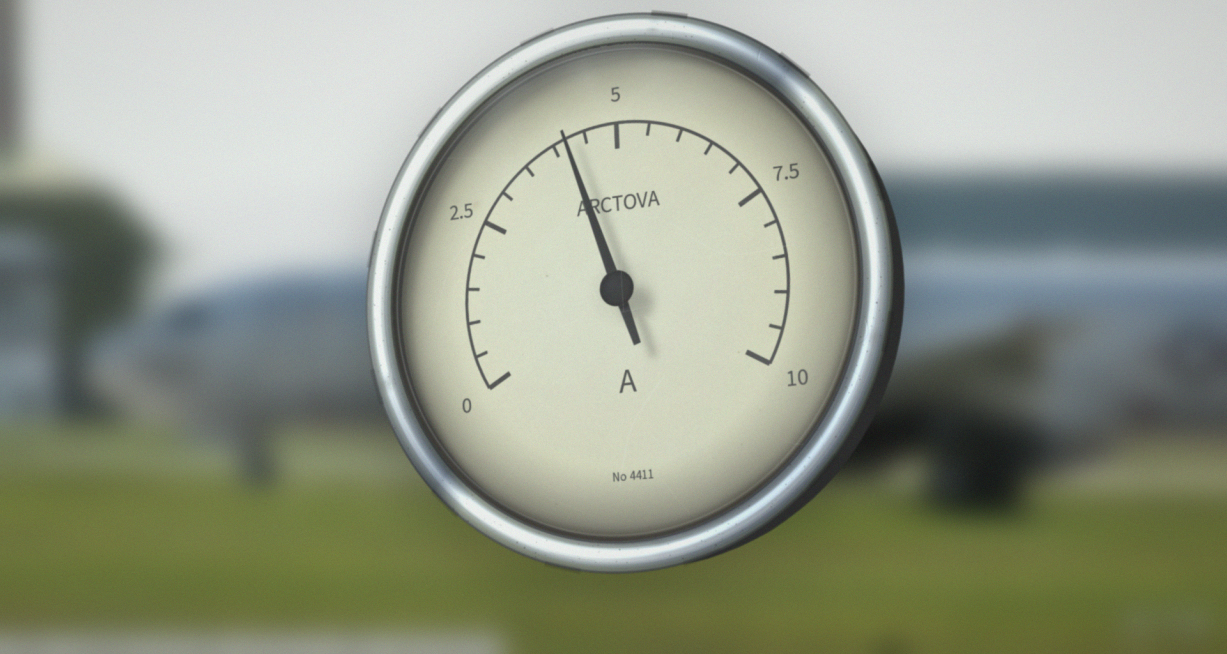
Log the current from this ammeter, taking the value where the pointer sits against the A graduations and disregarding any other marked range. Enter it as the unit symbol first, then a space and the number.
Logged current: A 4.25
